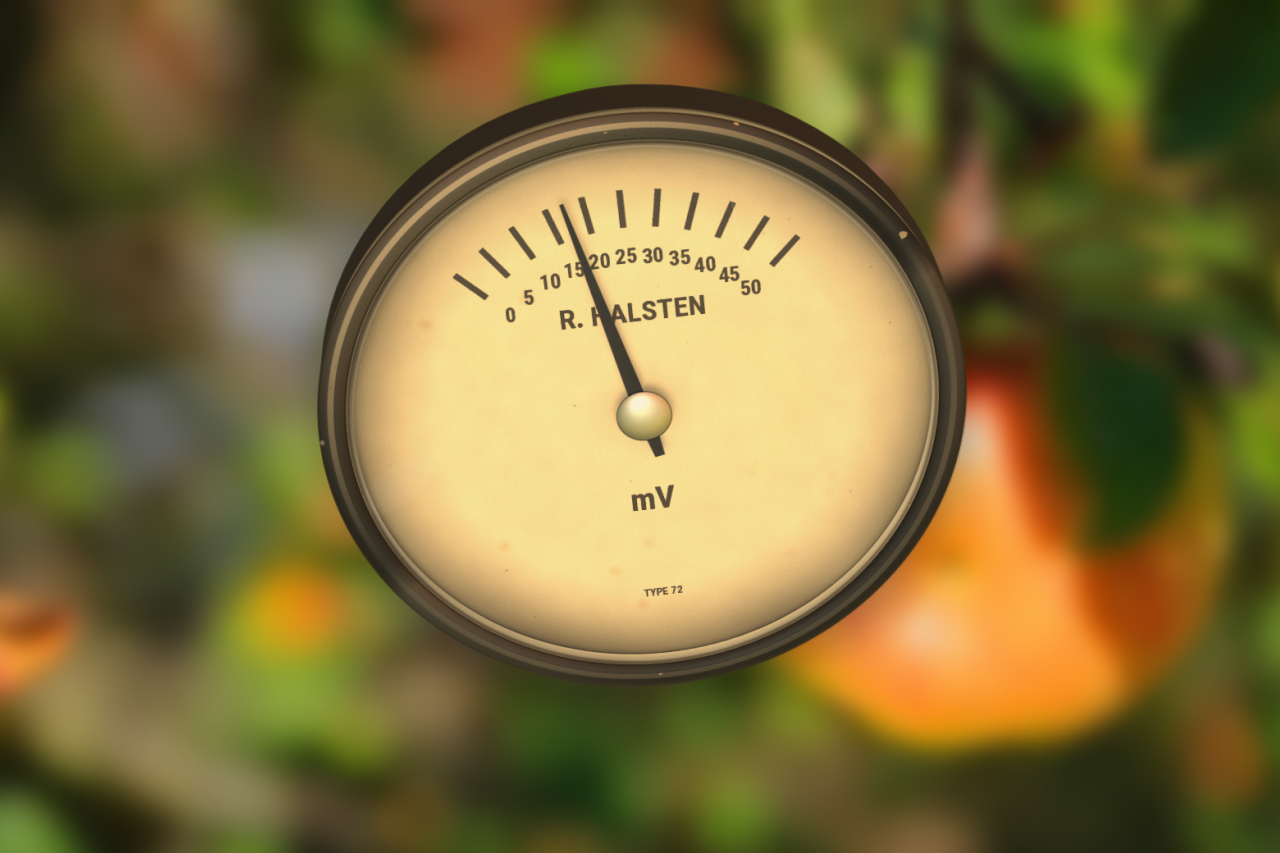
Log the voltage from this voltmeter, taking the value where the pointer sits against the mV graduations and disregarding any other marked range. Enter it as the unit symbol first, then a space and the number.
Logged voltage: mV 17.5
